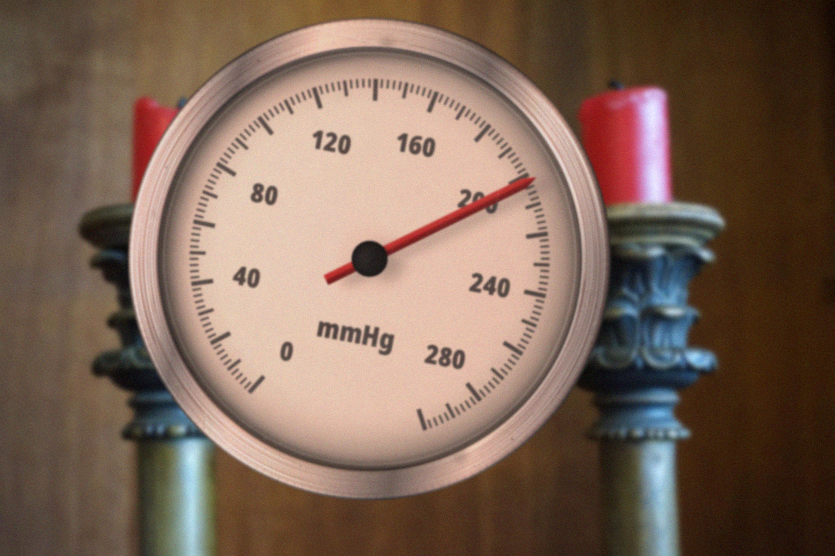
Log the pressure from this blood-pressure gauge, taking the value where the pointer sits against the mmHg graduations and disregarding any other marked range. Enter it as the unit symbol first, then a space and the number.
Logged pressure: mmHg 202
